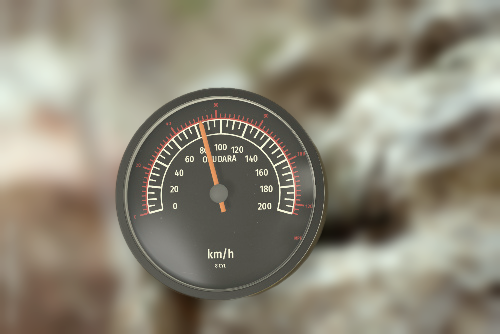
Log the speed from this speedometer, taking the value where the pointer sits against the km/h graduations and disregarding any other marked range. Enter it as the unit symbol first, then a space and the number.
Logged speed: km/h 85
